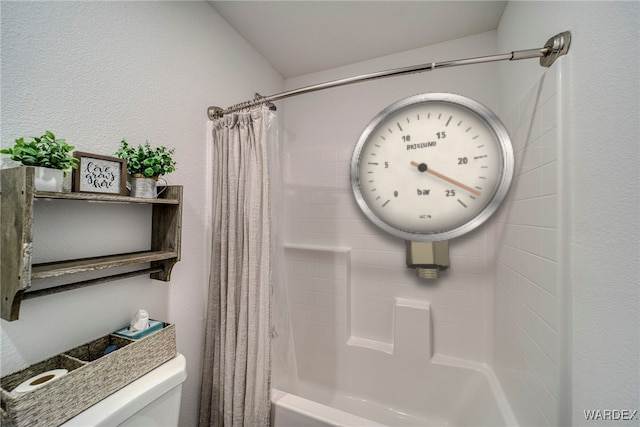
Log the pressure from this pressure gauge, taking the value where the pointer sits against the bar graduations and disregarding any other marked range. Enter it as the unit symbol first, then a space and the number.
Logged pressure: bar 23.5
